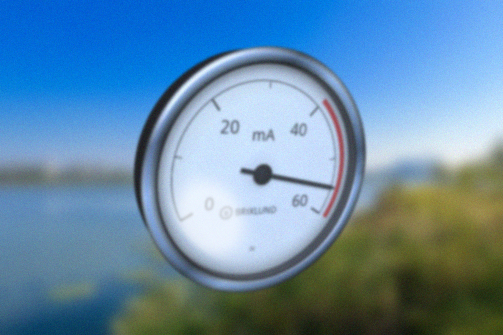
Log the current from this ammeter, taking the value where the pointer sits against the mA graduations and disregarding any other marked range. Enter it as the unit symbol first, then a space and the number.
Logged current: mA 55
